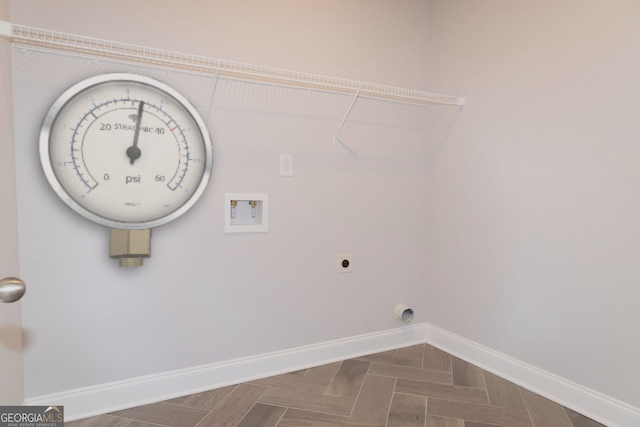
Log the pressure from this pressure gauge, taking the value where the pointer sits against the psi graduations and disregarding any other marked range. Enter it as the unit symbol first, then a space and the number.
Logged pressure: psi 32
